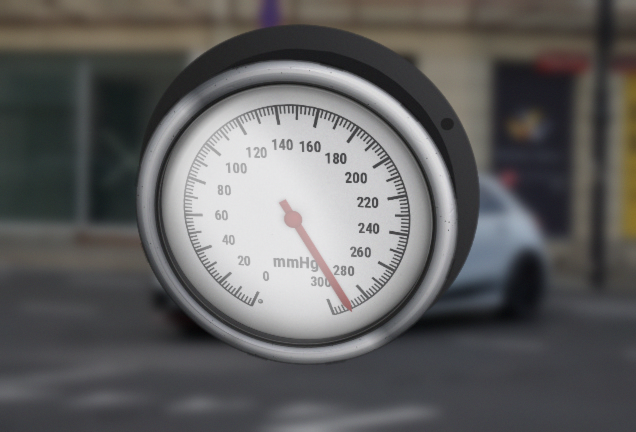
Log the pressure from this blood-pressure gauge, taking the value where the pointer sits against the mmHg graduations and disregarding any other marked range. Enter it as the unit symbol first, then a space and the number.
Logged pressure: mmHg 290
